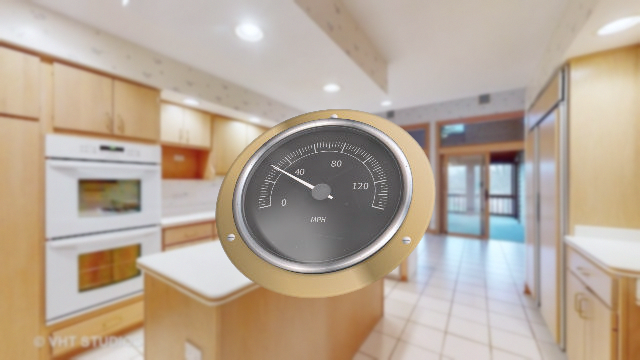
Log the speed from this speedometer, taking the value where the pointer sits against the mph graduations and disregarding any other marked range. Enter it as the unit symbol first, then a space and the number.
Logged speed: mph 30
